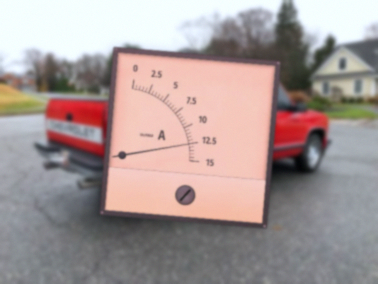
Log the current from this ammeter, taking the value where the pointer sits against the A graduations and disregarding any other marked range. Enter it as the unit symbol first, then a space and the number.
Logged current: A 12.5
